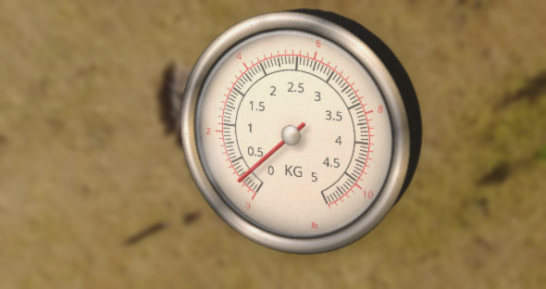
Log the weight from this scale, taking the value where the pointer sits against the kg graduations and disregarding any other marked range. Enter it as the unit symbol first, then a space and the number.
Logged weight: kg 0.25
